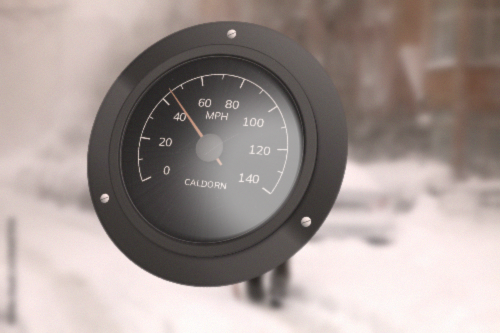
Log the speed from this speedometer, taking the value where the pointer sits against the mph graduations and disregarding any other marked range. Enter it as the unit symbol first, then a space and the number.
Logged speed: mph 45
